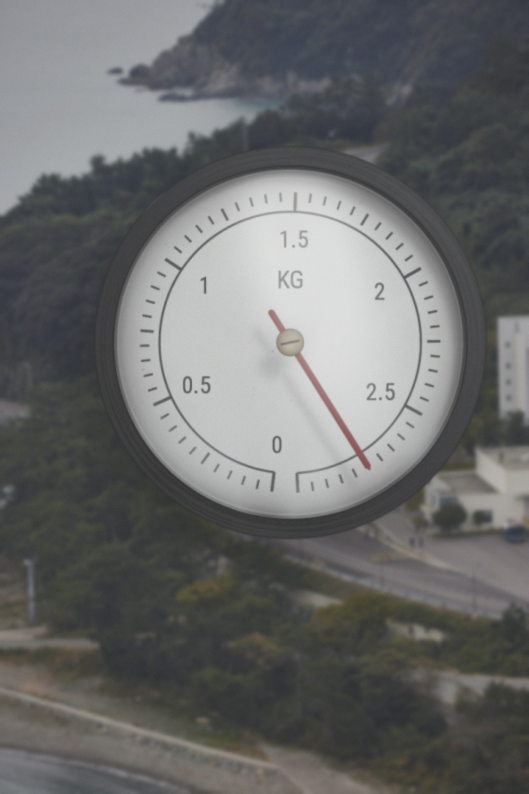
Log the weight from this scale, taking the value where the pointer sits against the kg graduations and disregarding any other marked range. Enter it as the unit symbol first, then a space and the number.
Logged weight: kg 2.75
